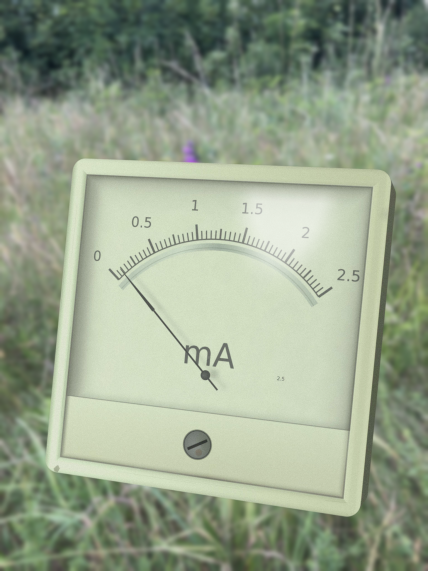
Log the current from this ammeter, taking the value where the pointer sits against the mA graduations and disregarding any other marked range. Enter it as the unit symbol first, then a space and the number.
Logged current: mA 0.1
